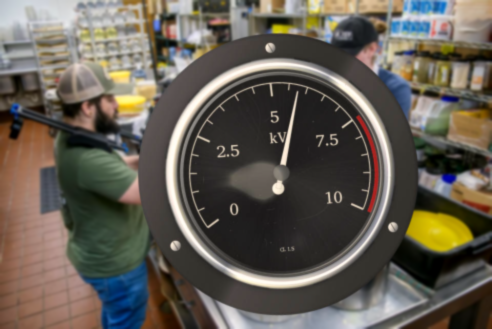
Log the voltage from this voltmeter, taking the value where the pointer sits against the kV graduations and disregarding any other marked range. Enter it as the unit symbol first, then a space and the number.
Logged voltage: kV 5.75
